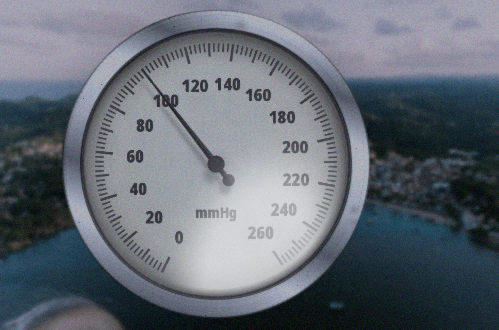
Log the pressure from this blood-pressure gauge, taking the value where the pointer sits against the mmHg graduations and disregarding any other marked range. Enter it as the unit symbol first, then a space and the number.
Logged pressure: mmHg 100
